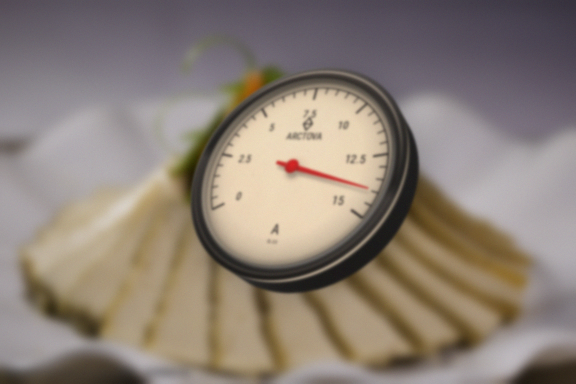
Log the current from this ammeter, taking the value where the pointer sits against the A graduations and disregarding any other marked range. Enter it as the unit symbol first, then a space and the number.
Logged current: A 14
